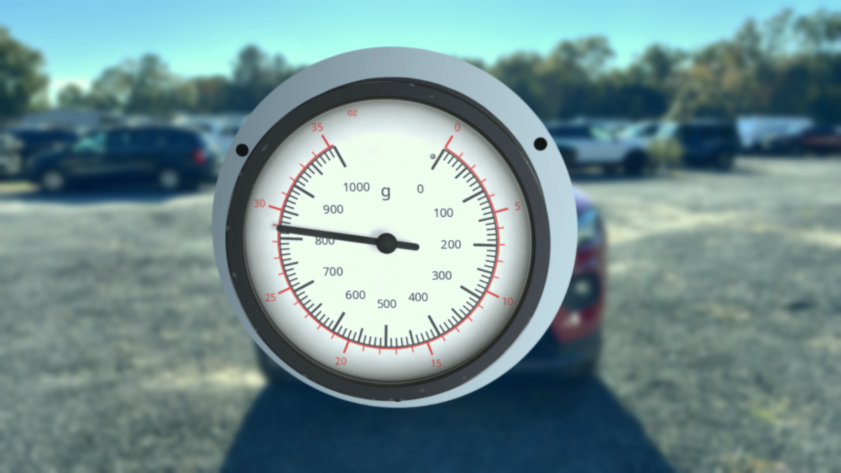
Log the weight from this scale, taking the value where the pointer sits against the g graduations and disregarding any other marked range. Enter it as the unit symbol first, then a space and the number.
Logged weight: g 820
